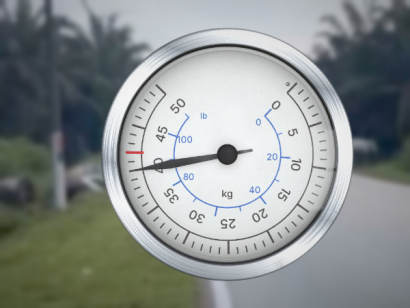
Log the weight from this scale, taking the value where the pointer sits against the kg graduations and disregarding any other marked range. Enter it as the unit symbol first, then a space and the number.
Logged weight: kg 40
